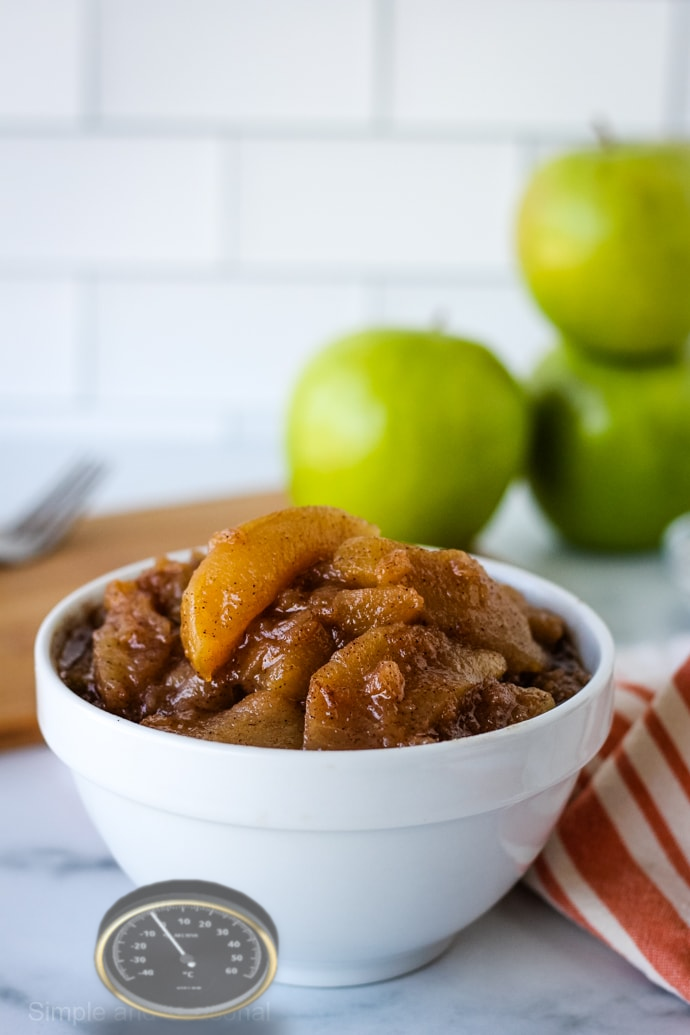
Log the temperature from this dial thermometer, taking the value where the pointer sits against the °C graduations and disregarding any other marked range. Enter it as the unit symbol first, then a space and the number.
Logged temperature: °C 0
